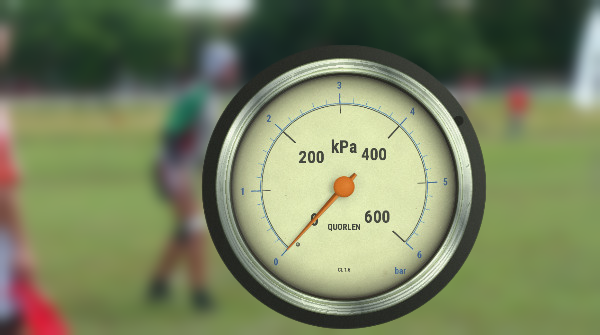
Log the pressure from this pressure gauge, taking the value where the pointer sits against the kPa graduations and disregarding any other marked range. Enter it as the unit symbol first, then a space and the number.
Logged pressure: kPa 0
